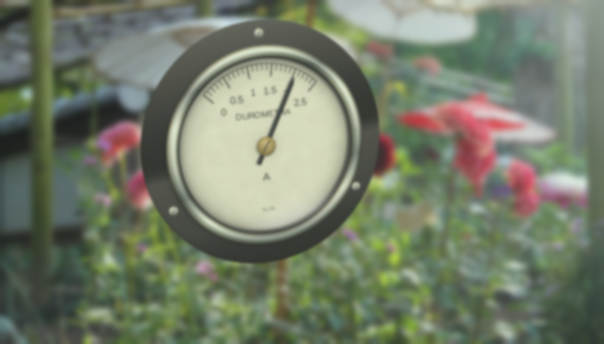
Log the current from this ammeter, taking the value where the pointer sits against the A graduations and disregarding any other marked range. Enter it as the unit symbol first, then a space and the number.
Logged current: A 2
